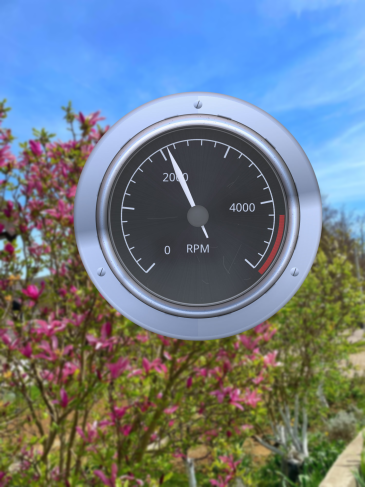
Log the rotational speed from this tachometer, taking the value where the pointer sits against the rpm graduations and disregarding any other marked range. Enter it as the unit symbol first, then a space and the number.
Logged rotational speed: rpm 2100
